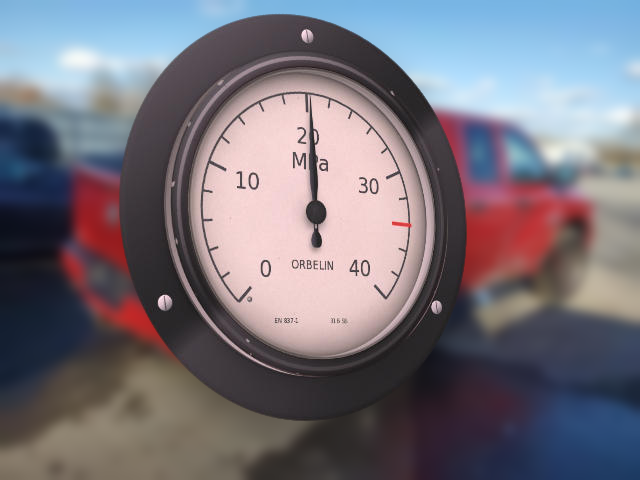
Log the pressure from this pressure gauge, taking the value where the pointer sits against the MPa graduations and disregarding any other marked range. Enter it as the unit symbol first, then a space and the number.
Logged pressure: MPa 20
